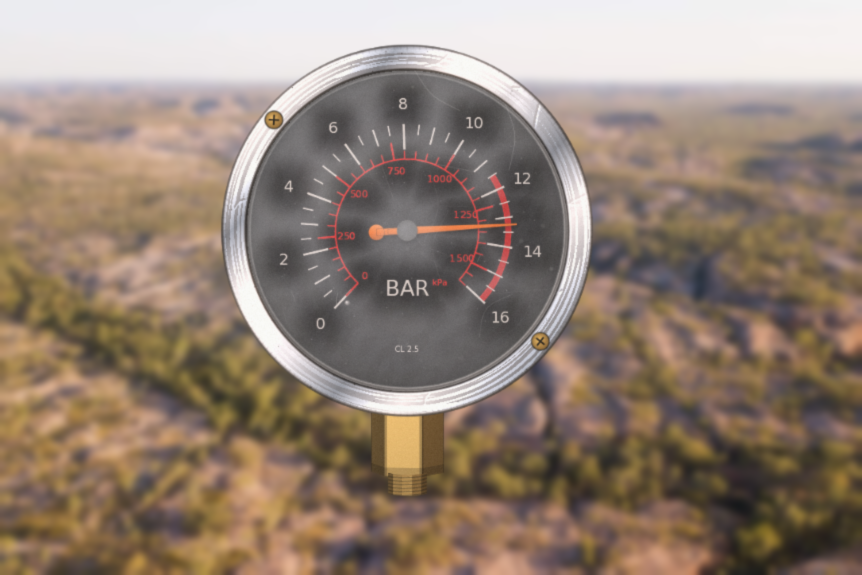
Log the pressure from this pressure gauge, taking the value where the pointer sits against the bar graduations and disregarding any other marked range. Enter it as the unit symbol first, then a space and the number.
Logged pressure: bar 13.25
